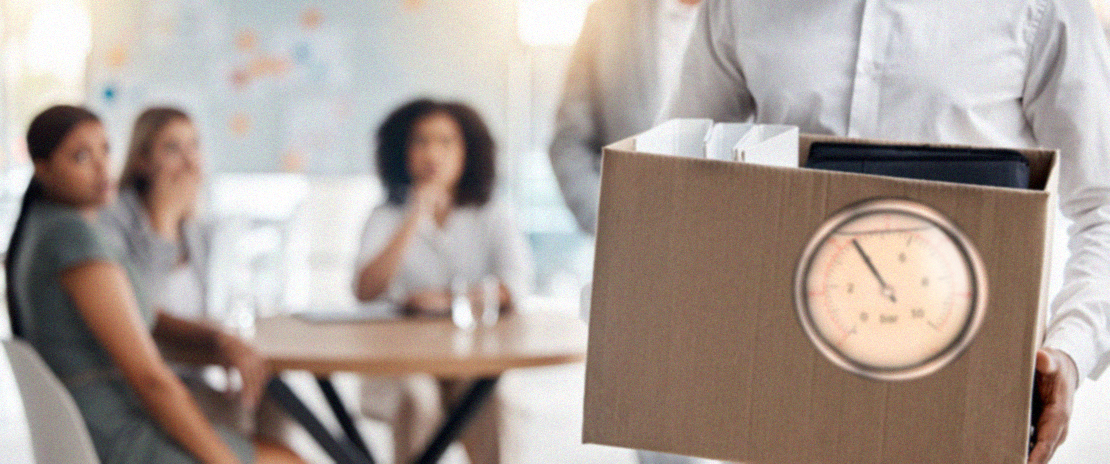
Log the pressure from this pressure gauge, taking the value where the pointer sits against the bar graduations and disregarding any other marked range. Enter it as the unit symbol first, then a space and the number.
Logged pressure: bar 4
